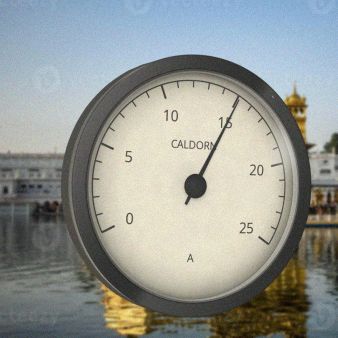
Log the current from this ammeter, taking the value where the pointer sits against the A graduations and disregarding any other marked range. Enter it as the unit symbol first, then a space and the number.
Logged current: A 15
